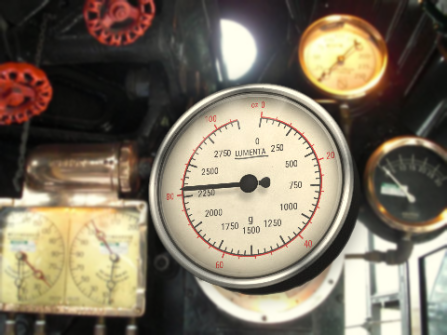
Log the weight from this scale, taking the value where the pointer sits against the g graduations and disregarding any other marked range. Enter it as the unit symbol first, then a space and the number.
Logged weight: g 2300
